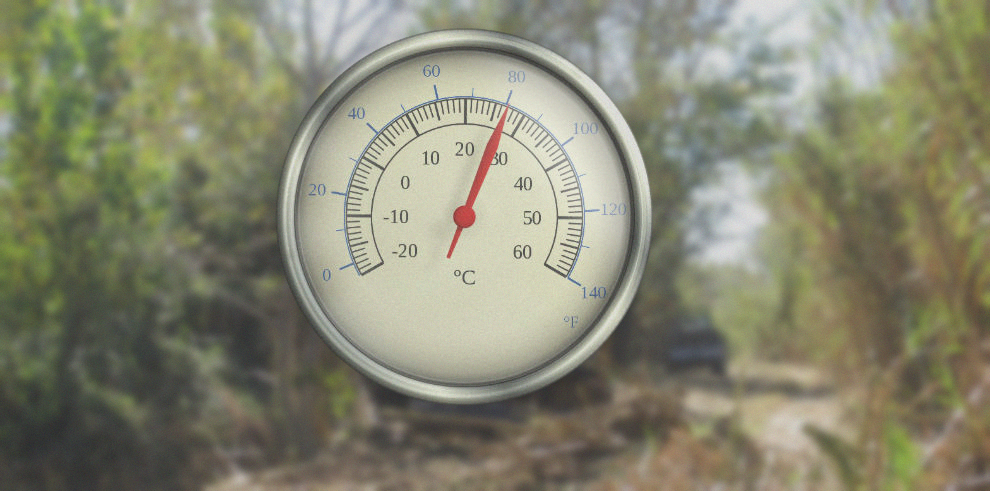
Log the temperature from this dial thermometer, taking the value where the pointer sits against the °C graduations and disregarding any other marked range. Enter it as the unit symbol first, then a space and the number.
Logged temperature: °C 27
